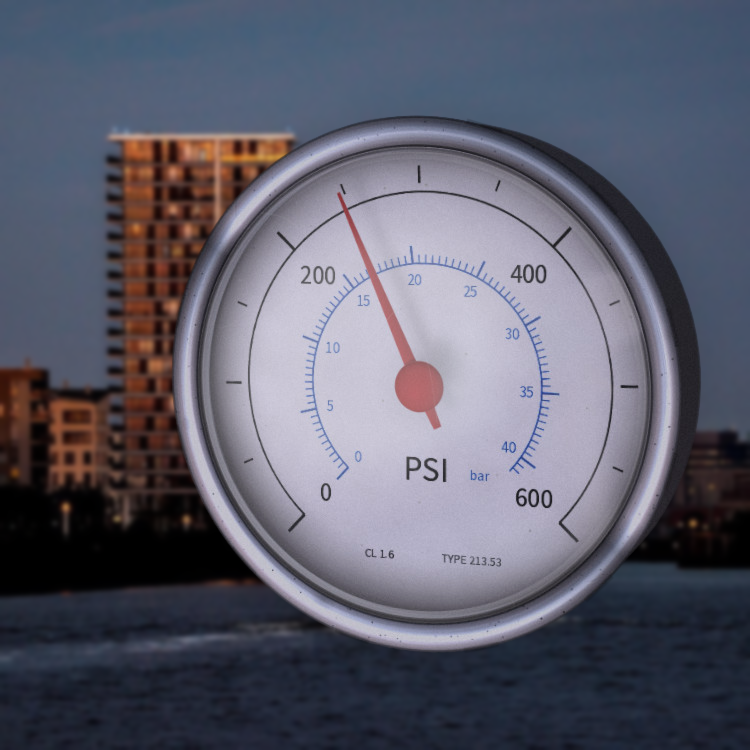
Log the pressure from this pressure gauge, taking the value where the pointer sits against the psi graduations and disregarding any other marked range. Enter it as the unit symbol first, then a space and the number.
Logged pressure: psi 250
